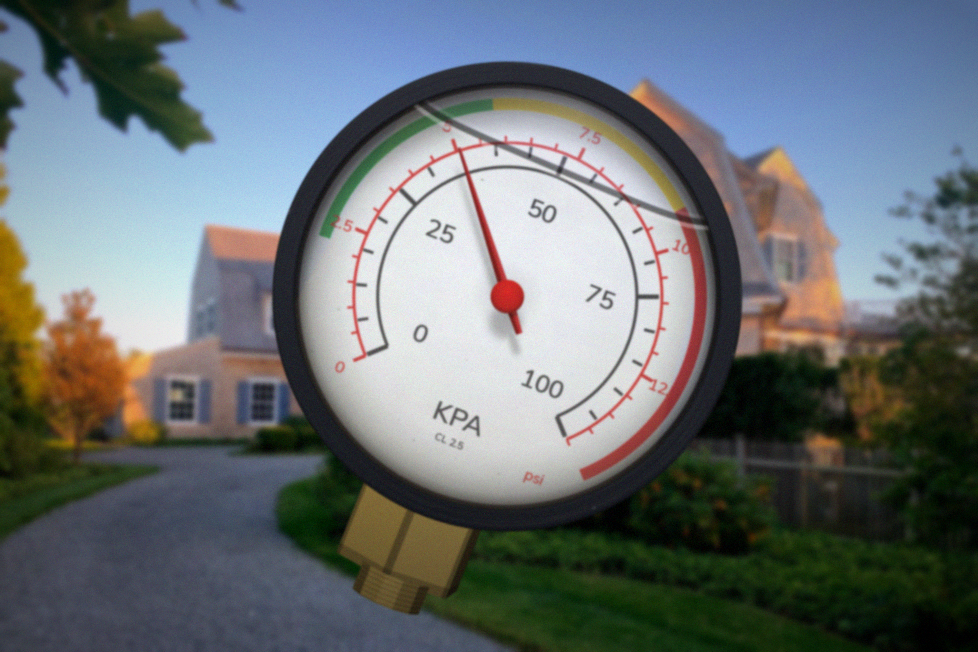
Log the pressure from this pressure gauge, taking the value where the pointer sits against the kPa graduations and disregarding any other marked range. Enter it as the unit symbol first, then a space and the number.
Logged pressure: kPa 35
